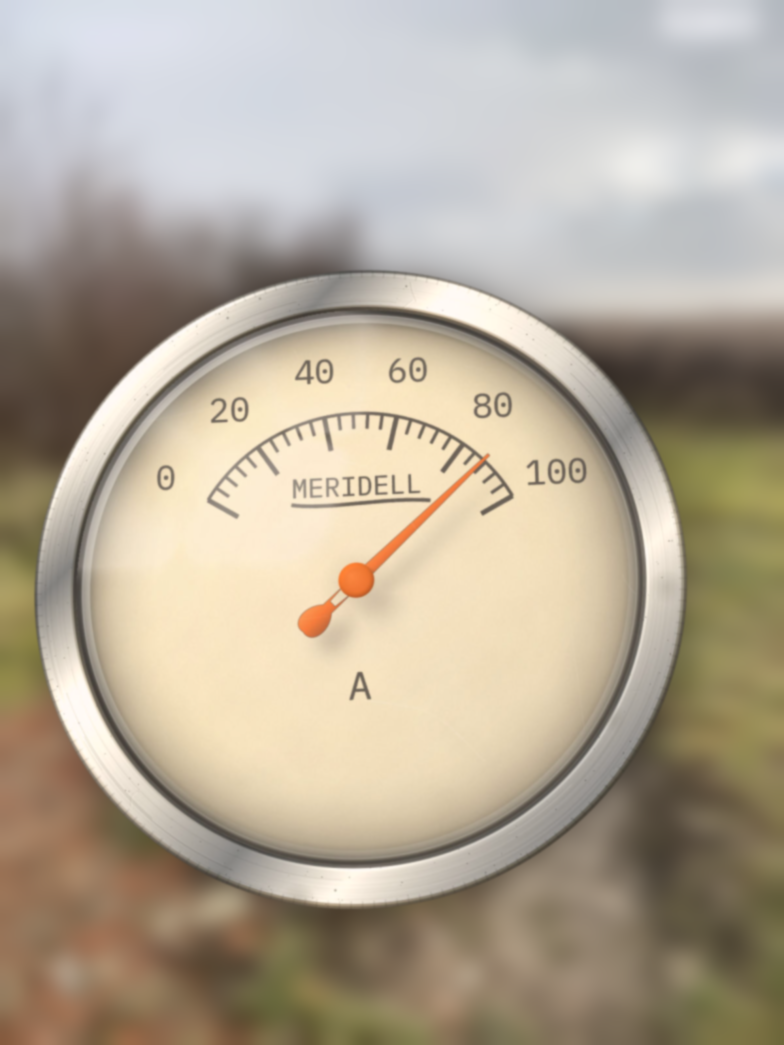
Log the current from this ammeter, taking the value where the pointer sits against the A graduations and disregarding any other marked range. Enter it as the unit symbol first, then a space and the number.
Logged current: A 88
